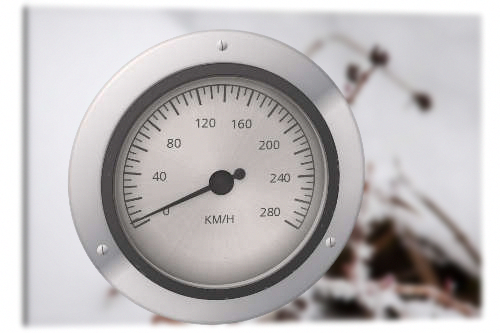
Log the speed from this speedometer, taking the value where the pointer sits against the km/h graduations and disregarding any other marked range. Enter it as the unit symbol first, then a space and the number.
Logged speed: km/h 5
